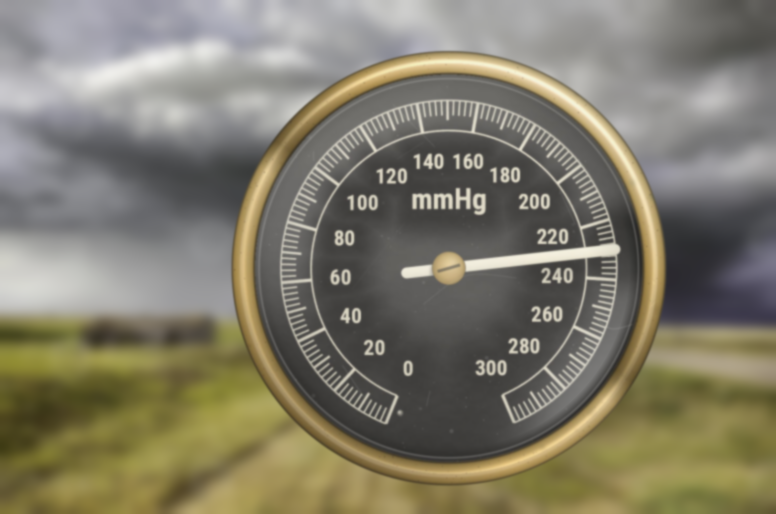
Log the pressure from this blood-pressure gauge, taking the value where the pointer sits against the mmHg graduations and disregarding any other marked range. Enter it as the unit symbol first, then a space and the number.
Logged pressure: mmHg 230
